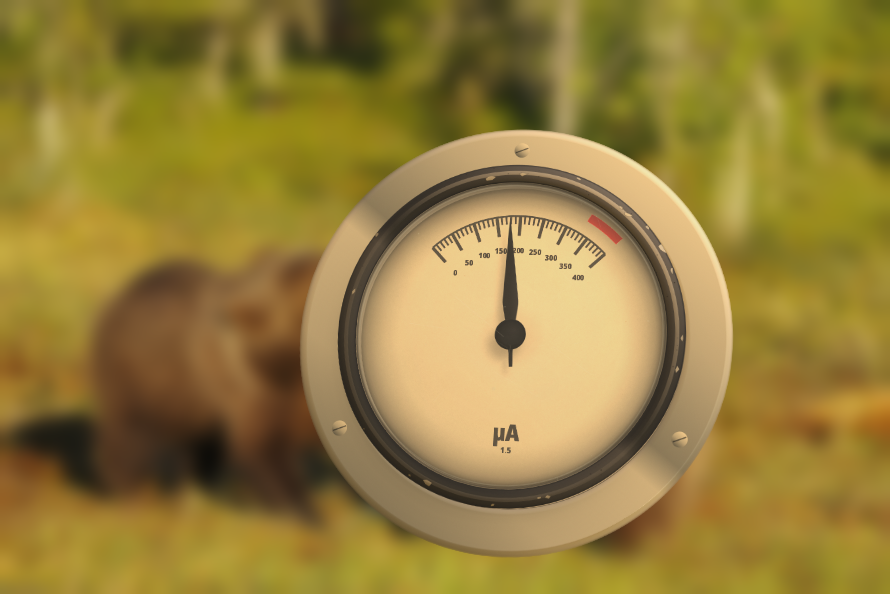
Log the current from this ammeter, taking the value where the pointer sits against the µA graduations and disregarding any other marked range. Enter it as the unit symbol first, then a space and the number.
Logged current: µA 180
